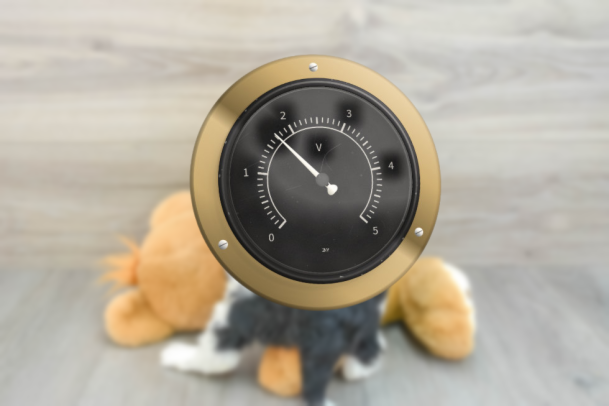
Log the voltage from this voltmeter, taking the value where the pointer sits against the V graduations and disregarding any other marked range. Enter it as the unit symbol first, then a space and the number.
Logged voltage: V 1.7
